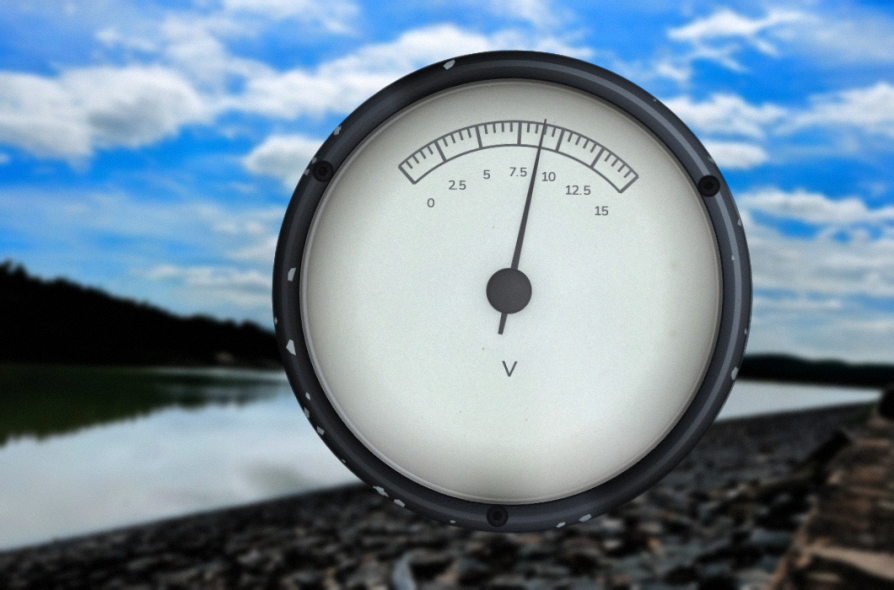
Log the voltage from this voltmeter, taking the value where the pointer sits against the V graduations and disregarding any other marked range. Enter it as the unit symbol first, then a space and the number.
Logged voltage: V 9
